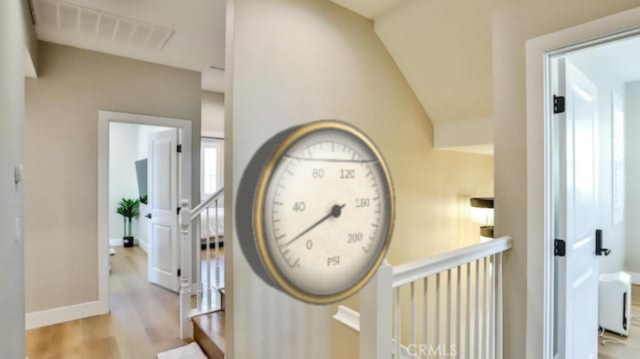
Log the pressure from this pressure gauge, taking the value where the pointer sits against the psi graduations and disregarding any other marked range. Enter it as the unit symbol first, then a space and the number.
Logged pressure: psi 15
